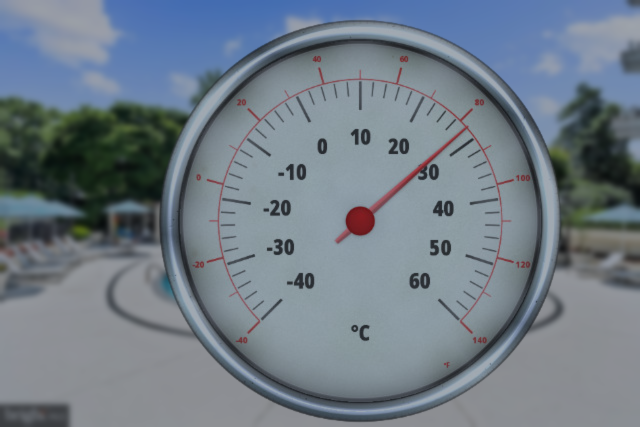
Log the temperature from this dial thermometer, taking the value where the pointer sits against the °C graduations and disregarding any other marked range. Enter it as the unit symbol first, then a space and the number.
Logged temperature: °C 28
